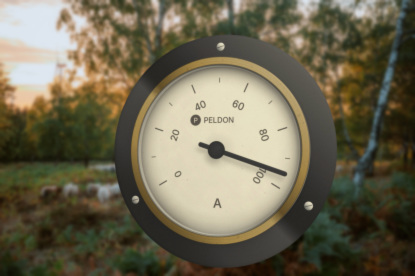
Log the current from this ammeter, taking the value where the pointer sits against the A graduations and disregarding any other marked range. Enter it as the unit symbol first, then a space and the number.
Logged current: A 95
